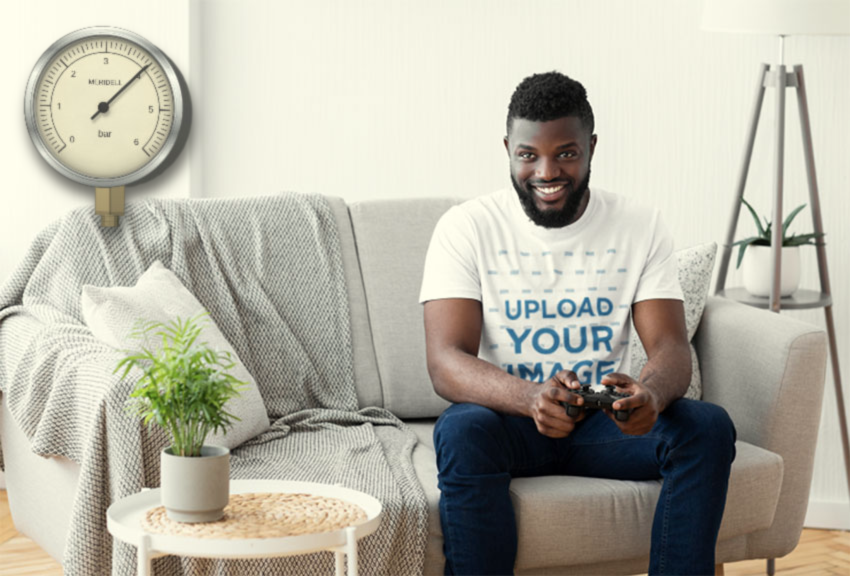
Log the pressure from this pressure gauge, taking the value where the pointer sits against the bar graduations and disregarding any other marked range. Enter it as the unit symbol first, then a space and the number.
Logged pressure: bar 4
